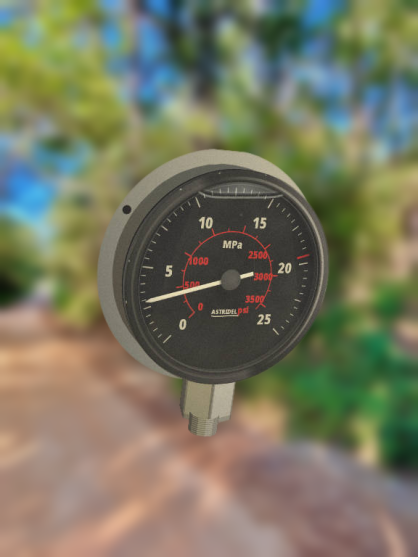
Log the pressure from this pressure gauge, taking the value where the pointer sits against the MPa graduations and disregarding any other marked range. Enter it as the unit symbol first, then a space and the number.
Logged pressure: MPa 3
